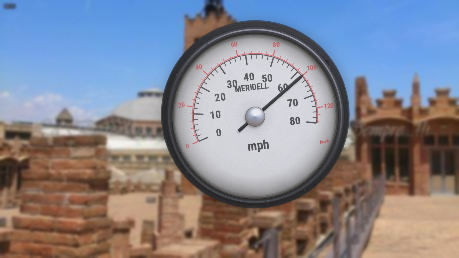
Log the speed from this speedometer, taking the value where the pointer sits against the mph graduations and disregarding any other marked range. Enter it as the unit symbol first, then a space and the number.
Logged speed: mph 62
